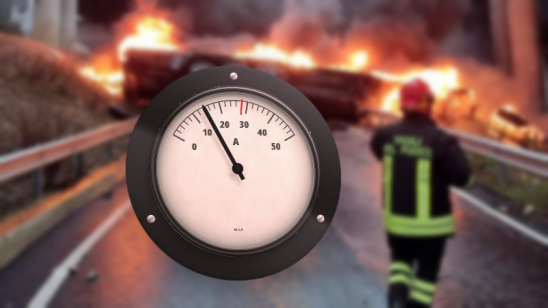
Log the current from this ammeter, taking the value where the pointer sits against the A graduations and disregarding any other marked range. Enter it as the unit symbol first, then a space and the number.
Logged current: A 14
